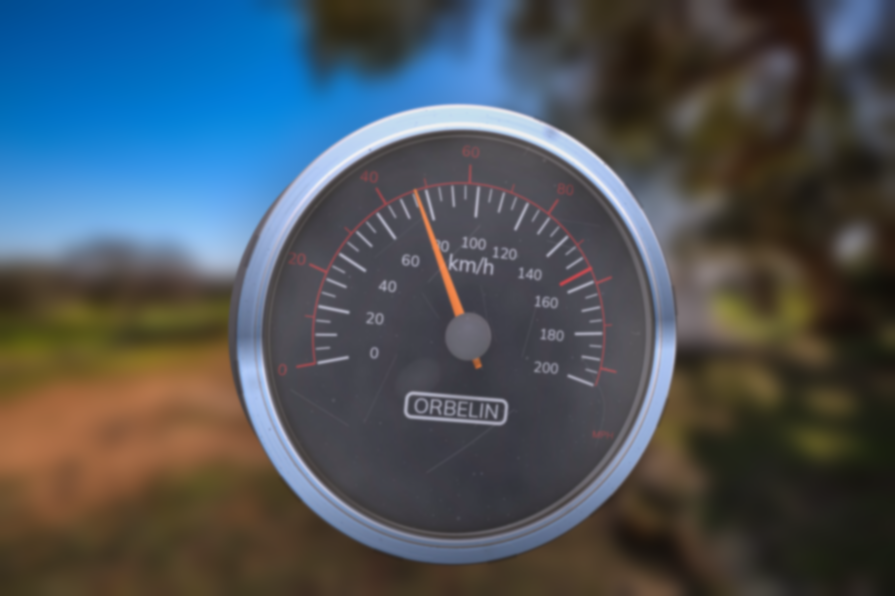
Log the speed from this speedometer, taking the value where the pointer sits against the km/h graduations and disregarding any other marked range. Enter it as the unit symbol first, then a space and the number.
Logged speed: km/h 75
